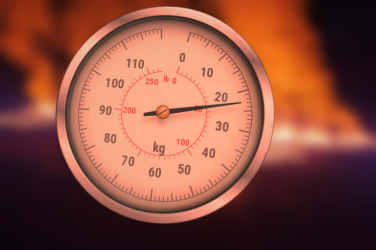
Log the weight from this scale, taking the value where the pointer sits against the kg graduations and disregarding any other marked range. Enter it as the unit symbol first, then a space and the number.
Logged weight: kg 23
